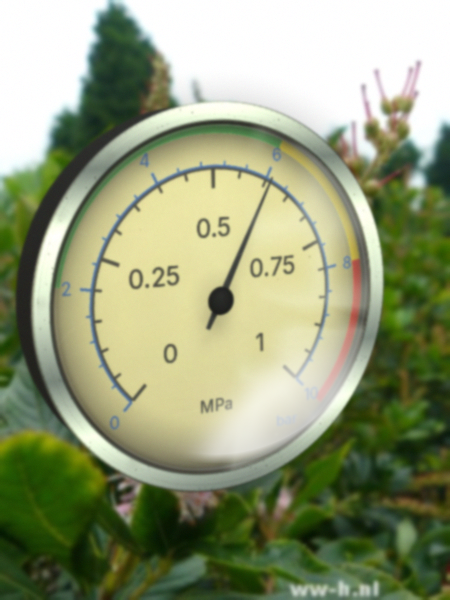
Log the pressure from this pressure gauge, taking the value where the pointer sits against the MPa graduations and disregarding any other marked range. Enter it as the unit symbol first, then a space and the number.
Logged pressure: MPa 0.6
